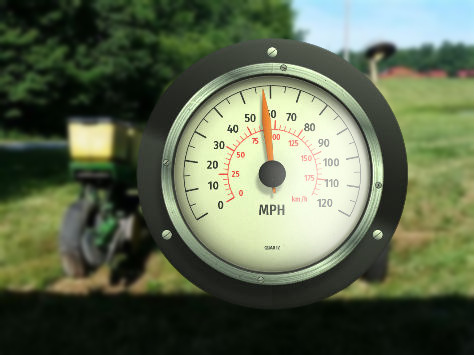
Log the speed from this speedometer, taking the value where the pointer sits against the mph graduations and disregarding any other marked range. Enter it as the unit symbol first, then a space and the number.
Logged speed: mph 57.5
